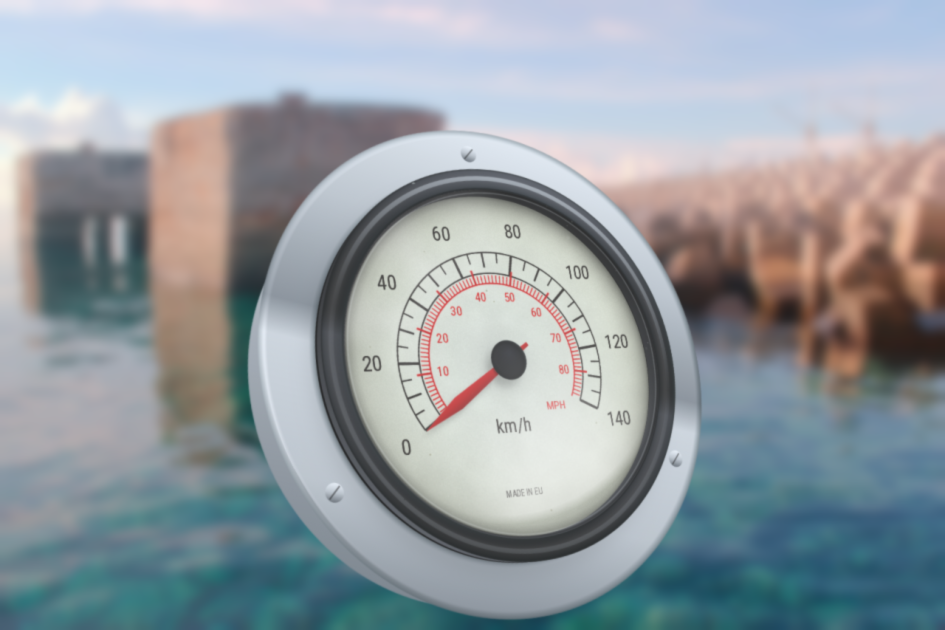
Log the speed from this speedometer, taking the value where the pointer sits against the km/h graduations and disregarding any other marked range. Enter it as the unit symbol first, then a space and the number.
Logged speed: km/h 0
